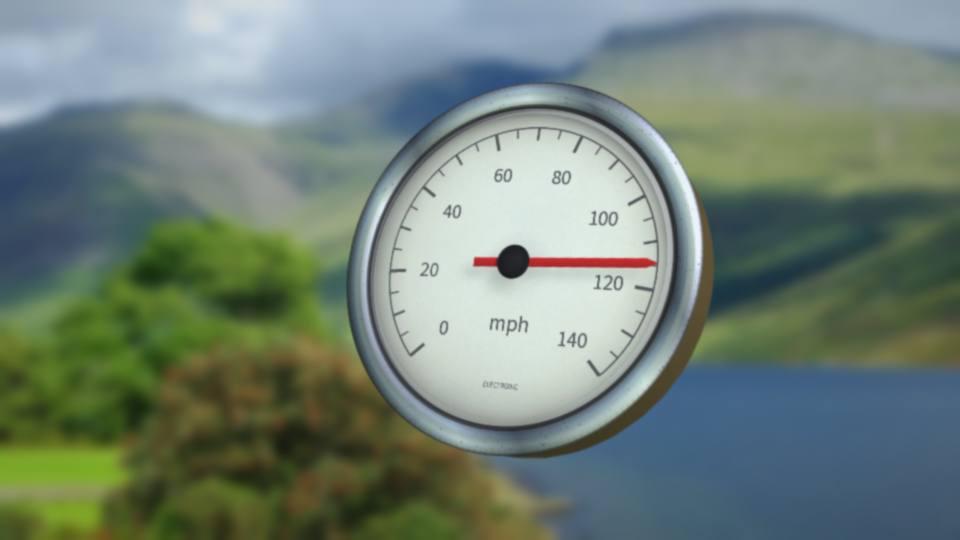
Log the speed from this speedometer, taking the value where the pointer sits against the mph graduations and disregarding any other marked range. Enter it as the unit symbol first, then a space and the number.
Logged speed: mph 115
